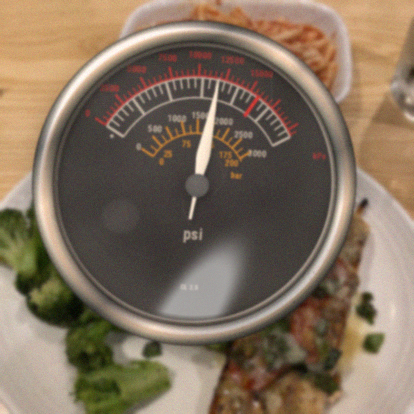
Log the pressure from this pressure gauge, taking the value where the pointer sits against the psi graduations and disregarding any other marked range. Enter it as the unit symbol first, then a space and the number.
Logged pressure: psi 1700
